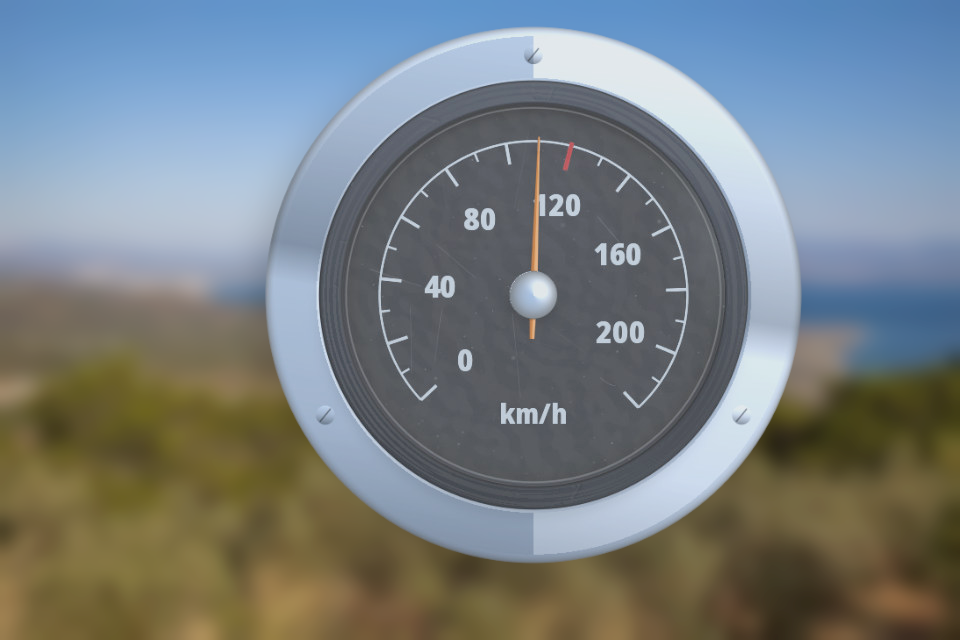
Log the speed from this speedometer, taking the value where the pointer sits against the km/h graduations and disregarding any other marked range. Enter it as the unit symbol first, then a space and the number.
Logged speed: km/h 110
